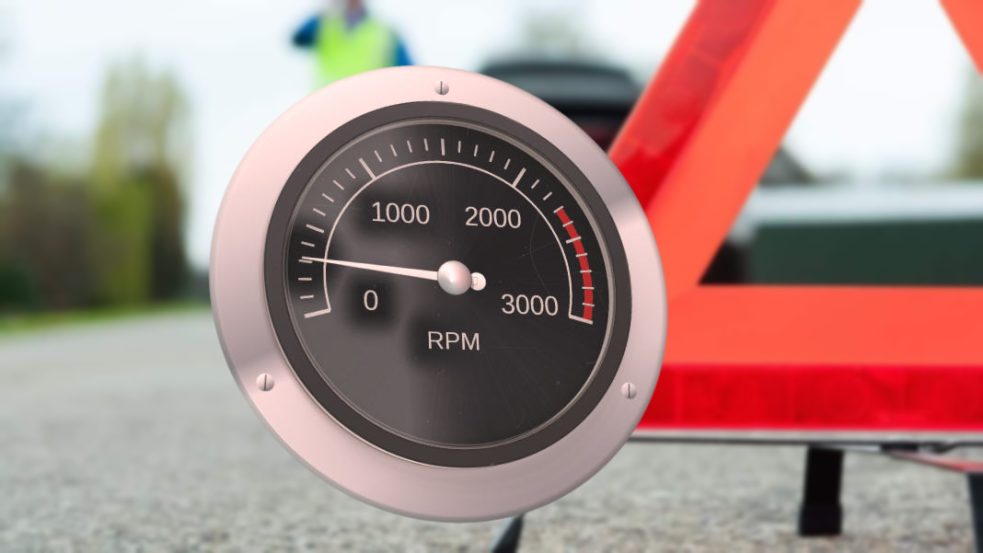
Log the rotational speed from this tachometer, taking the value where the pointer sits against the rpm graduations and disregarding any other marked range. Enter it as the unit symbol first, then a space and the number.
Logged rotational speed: rpm 300
